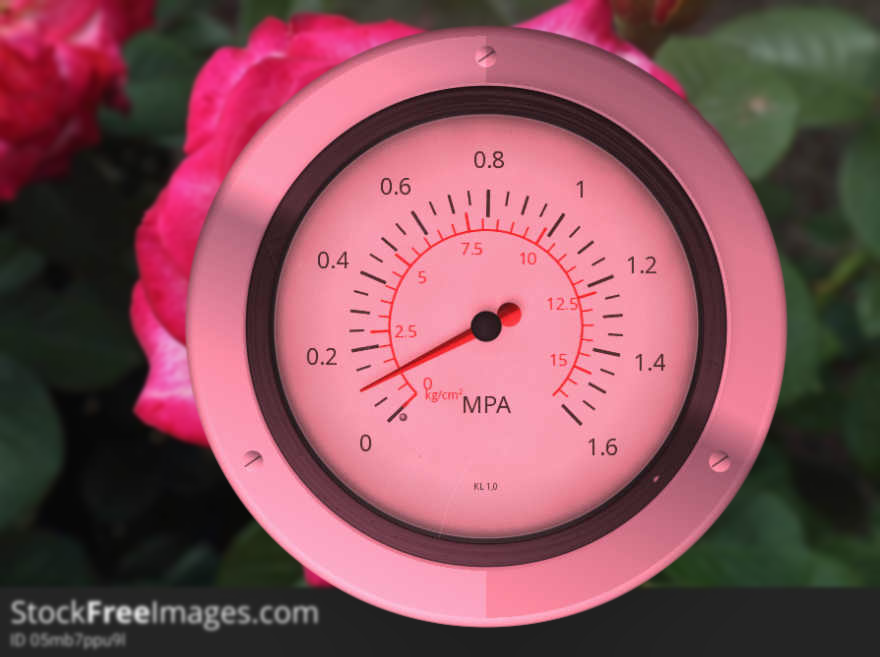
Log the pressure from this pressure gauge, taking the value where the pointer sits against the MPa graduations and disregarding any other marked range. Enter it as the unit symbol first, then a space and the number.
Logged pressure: MPa 0.1
